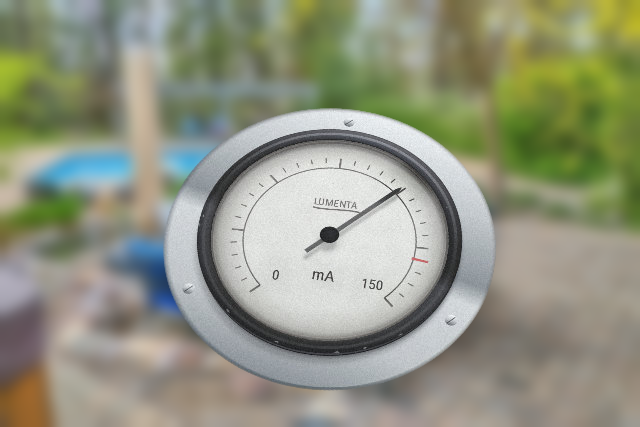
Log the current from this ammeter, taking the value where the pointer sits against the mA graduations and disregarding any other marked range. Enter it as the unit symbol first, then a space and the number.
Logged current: mA 100
